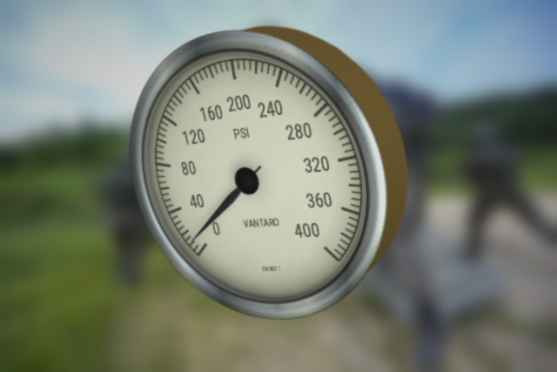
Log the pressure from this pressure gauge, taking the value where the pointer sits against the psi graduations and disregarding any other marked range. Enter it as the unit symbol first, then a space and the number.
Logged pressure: psi 10
